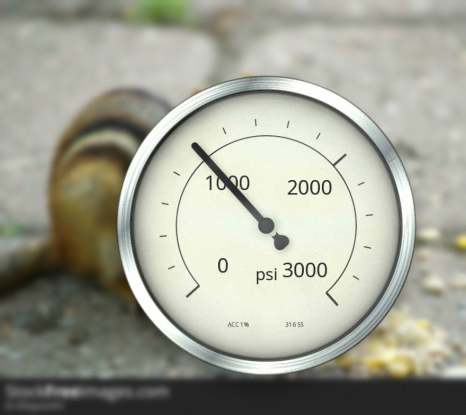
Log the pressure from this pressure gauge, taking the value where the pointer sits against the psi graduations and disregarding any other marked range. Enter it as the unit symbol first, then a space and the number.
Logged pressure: psi 1000
